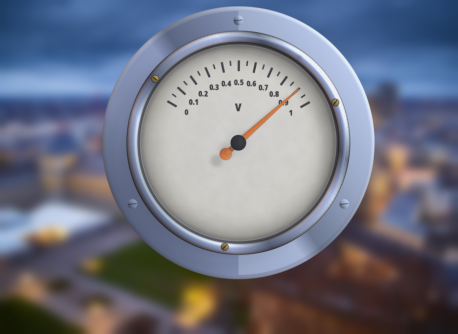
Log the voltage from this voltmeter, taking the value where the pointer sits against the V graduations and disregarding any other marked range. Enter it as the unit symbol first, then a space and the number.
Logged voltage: V 0.9
